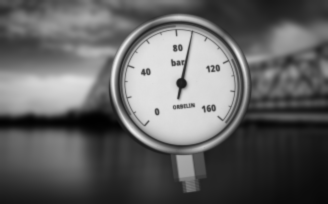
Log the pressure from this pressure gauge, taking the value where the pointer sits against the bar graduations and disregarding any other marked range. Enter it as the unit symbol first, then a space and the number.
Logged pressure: bar 90
